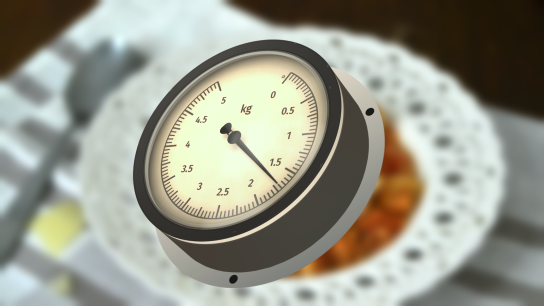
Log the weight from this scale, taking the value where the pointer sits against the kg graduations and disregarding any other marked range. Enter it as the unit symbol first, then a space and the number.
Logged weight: kg 1.7
